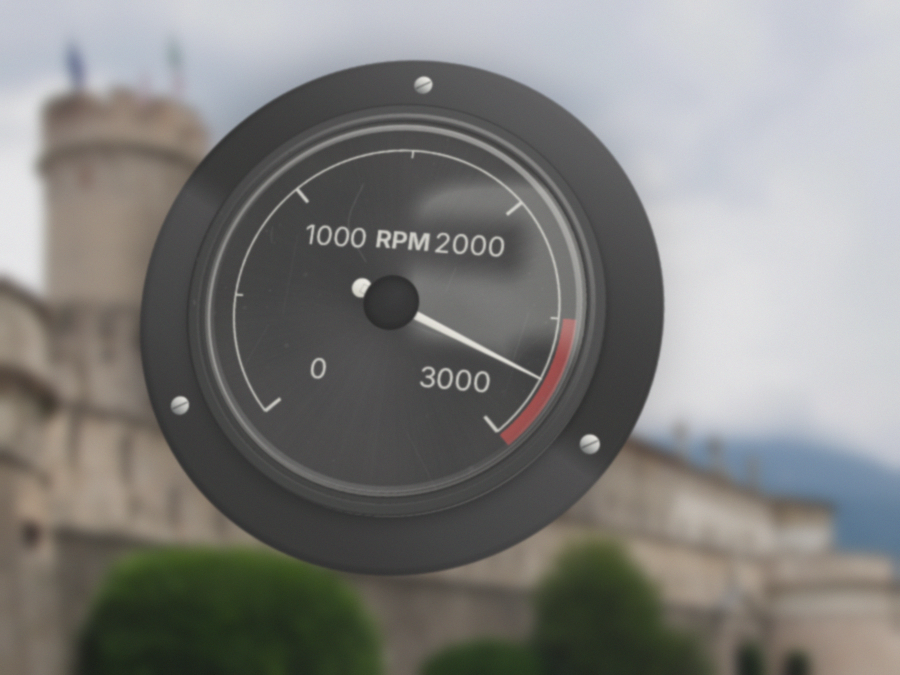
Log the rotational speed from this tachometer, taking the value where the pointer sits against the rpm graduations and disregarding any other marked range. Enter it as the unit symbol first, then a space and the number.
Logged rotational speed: rpm 2750
